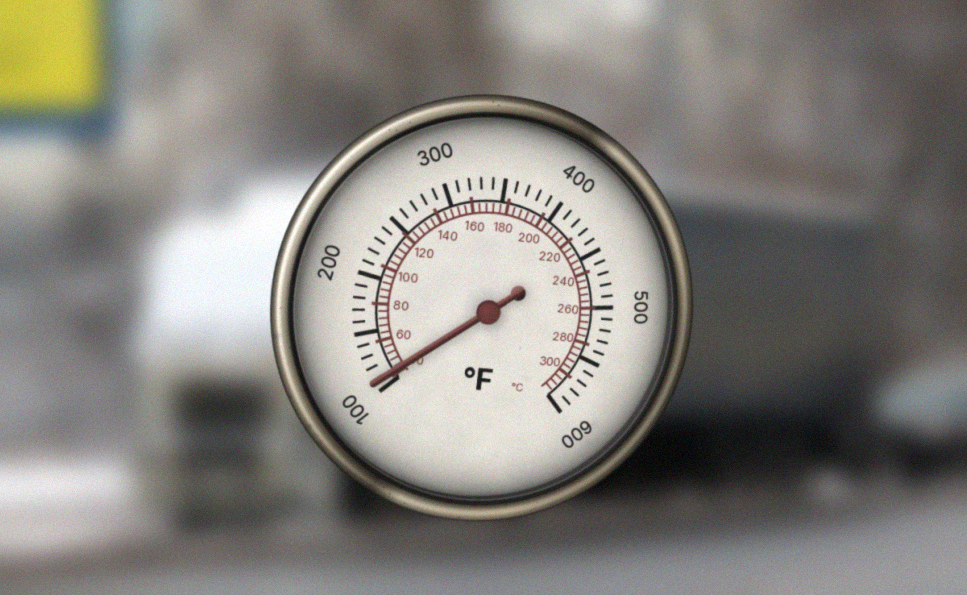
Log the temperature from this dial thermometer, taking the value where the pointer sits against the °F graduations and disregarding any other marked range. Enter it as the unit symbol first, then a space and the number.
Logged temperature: °F 110
